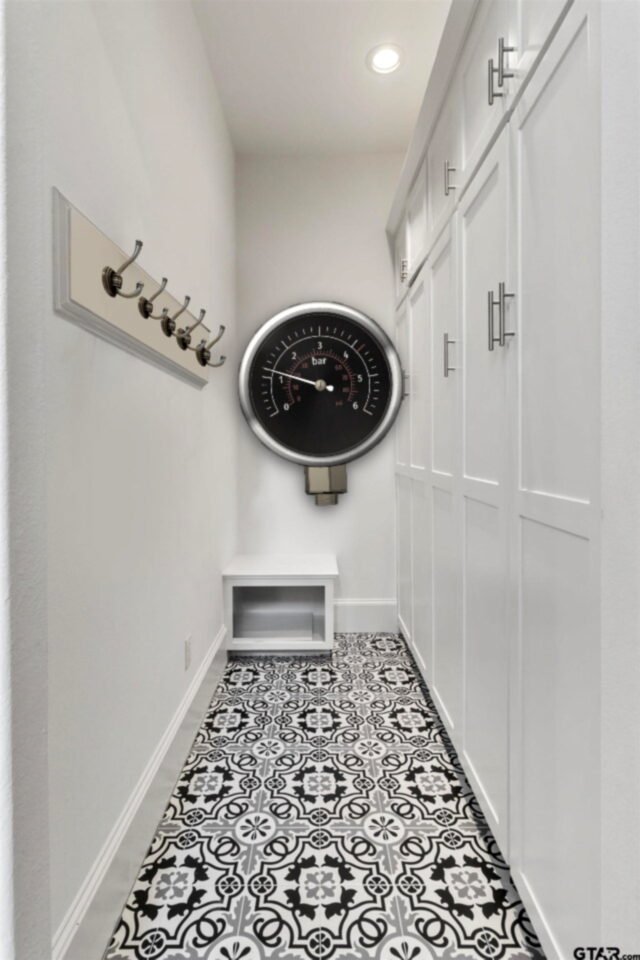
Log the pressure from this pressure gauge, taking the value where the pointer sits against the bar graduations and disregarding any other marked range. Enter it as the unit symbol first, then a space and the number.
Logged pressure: bar 1.2
